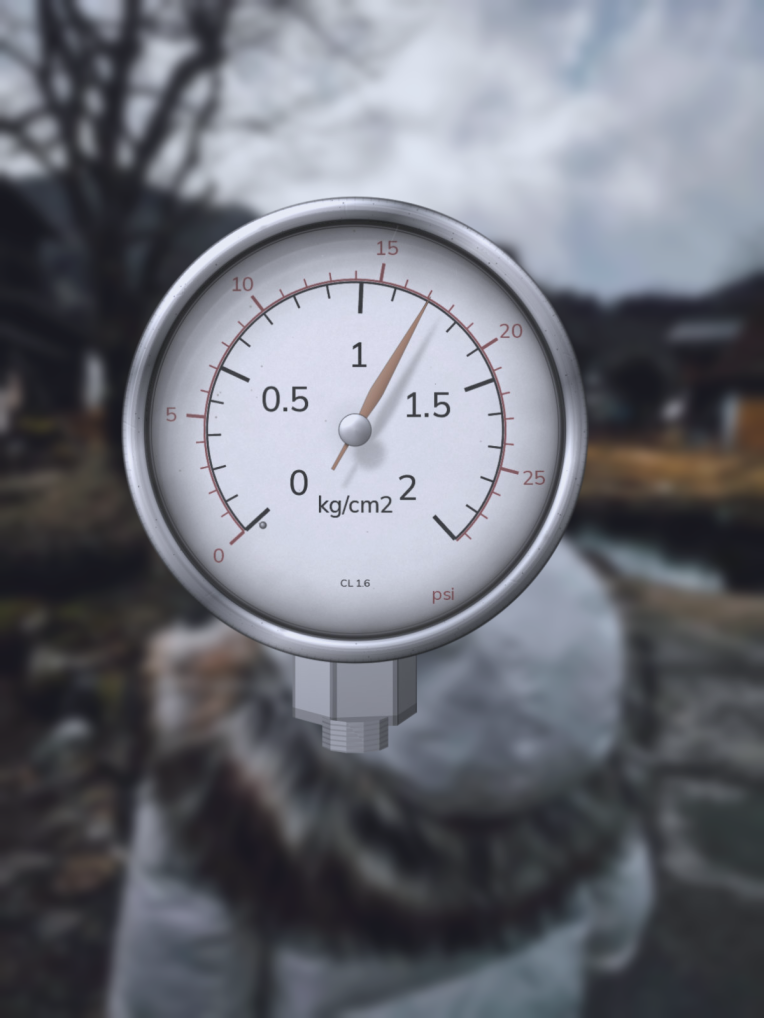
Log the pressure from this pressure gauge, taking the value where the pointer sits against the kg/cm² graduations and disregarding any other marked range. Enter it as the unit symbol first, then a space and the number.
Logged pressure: kg/cm² 1.2
